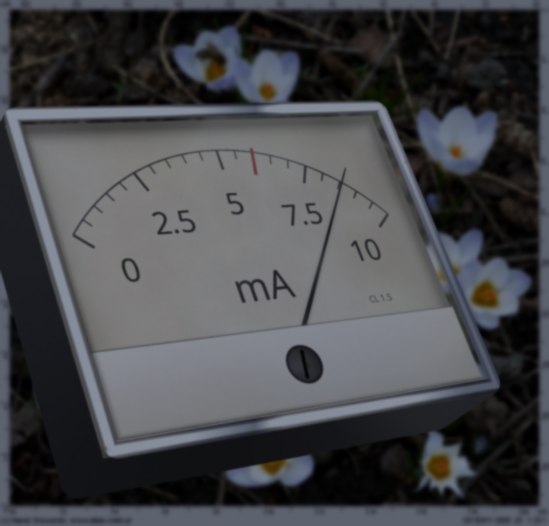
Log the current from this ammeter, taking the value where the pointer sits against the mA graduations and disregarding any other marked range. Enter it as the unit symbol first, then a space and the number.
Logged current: mA 8.5
